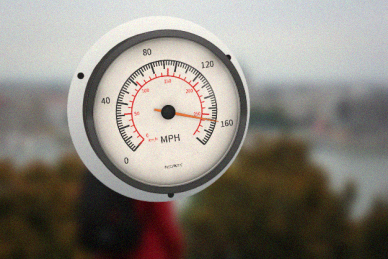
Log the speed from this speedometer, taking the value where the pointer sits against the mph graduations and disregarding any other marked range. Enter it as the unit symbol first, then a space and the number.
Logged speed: mph 160
